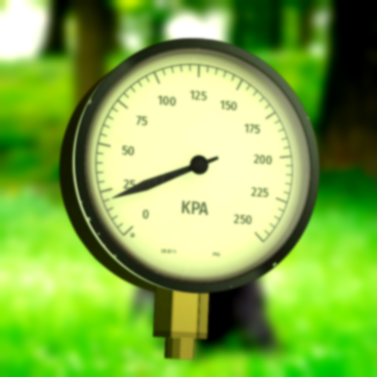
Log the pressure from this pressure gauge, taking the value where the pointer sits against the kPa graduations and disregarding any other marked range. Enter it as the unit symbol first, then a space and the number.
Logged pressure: kPa 20
